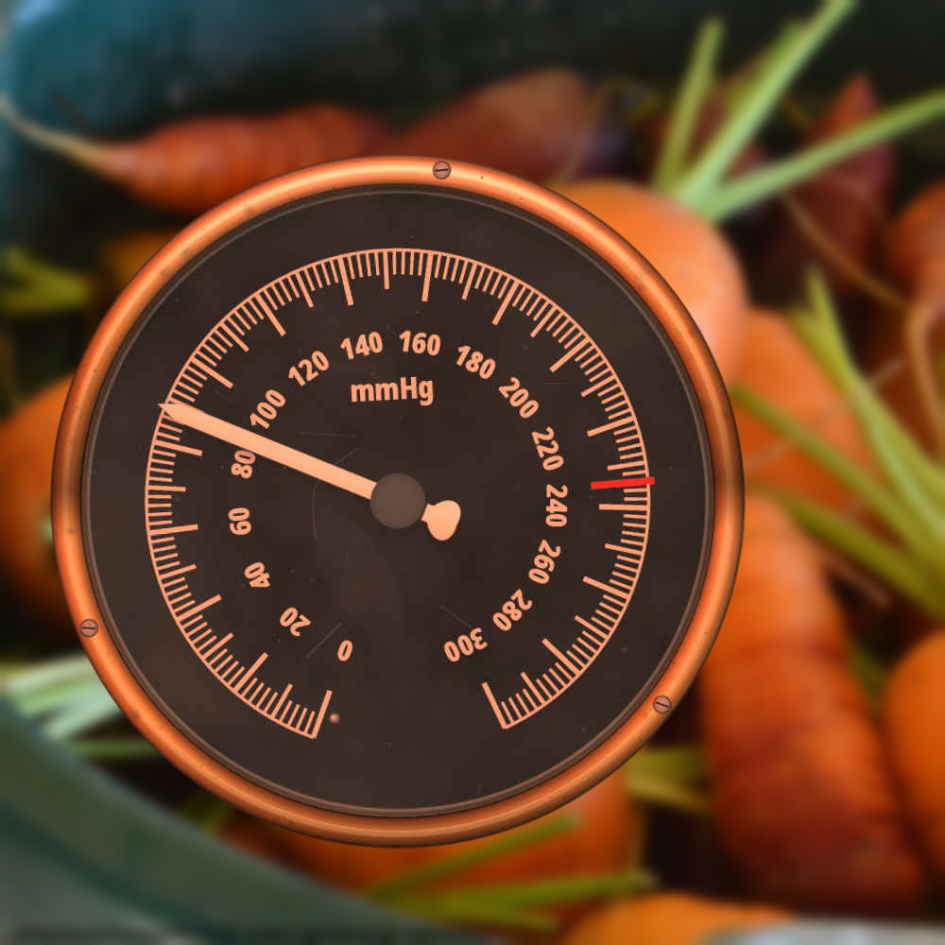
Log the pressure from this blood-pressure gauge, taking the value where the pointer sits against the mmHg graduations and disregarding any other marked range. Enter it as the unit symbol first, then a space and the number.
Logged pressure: mmHg 88
